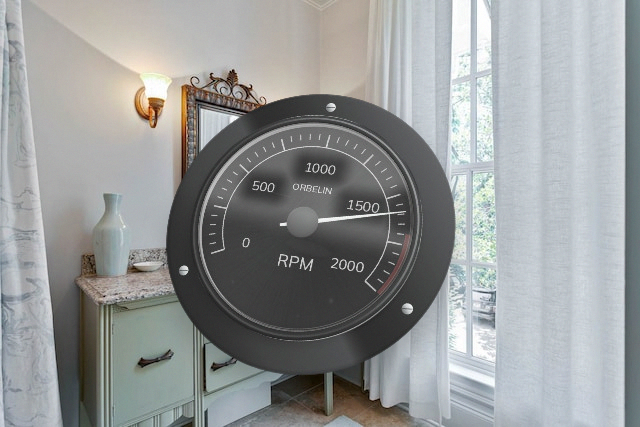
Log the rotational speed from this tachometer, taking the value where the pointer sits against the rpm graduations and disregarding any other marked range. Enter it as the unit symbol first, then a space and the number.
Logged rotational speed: rpm 1600
